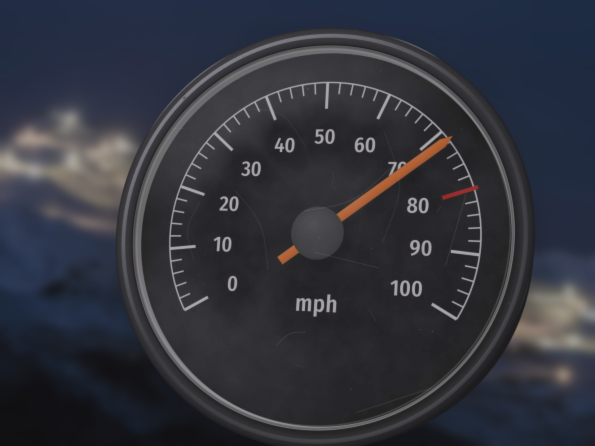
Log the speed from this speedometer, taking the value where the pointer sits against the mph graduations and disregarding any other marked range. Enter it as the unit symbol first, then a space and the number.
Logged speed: mph 72
